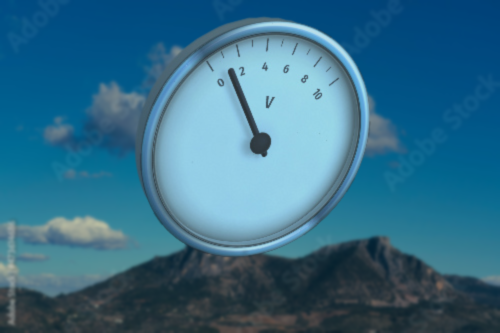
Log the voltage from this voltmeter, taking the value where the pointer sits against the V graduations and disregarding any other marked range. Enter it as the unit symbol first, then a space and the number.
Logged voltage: V 1
